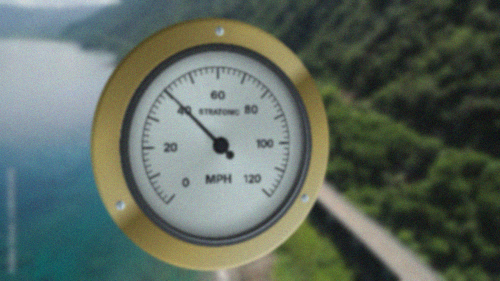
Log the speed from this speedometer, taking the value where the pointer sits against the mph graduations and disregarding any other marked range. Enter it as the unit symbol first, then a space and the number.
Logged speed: mph 40
